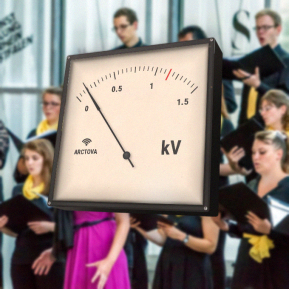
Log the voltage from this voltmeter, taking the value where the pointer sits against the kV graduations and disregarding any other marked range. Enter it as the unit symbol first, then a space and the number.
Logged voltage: kV 0.15
